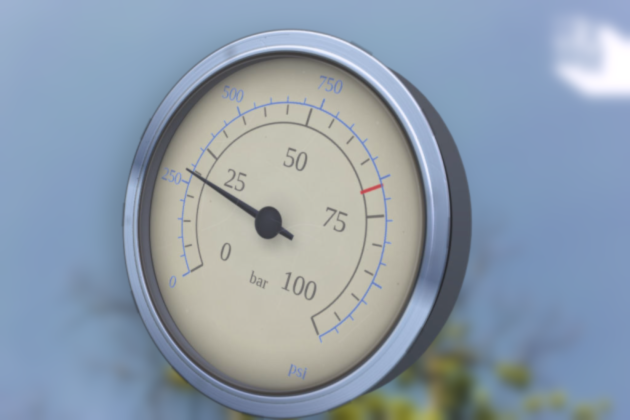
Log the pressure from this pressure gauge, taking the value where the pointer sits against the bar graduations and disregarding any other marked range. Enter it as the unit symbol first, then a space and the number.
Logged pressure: bar 20
